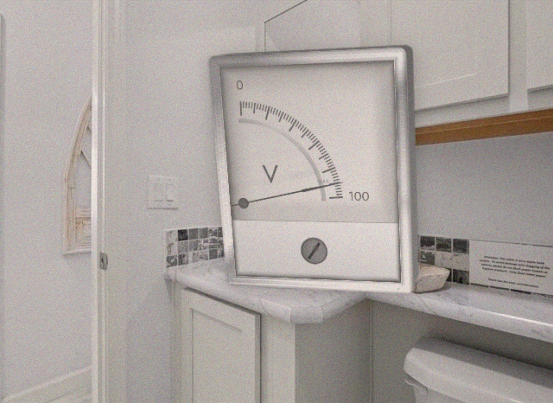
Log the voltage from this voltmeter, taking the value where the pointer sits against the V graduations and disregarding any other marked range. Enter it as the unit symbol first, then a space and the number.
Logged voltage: V 90
